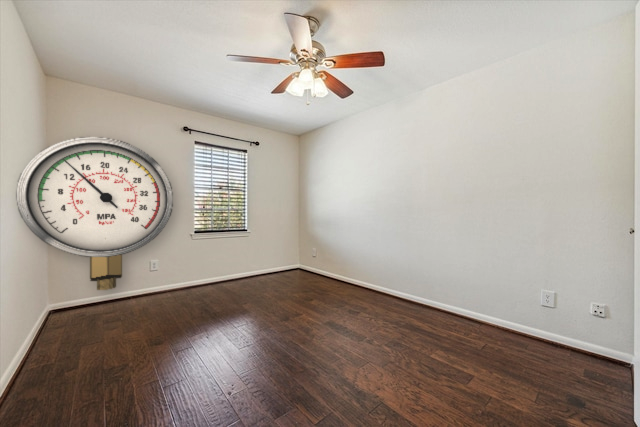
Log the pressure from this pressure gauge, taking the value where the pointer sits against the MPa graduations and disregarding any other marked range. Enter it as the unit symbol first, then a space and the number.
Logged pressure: MPa 14
